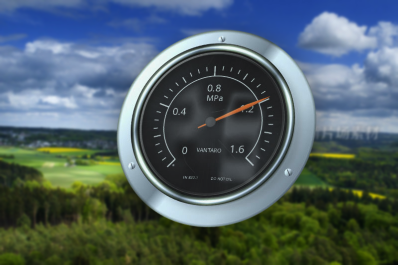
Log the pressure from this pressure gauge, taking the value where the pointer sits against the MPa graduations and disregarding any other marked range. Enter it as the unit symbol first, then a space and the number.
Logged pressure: MPa 1.2
